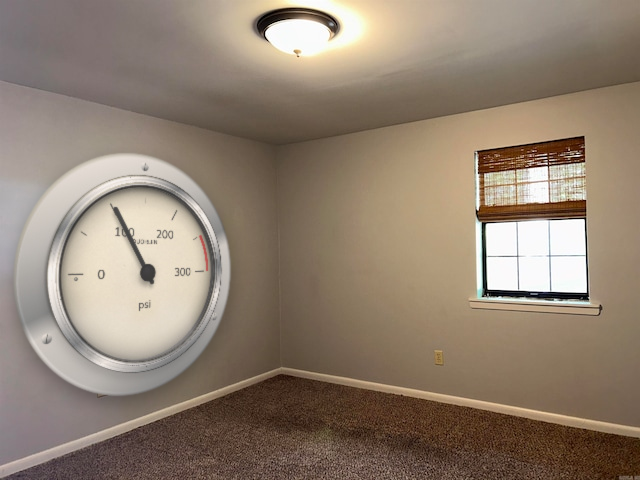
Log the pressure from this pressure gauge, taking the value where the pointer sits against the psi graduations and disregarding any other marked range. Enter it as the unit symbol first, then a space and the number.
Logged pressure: psi 100
